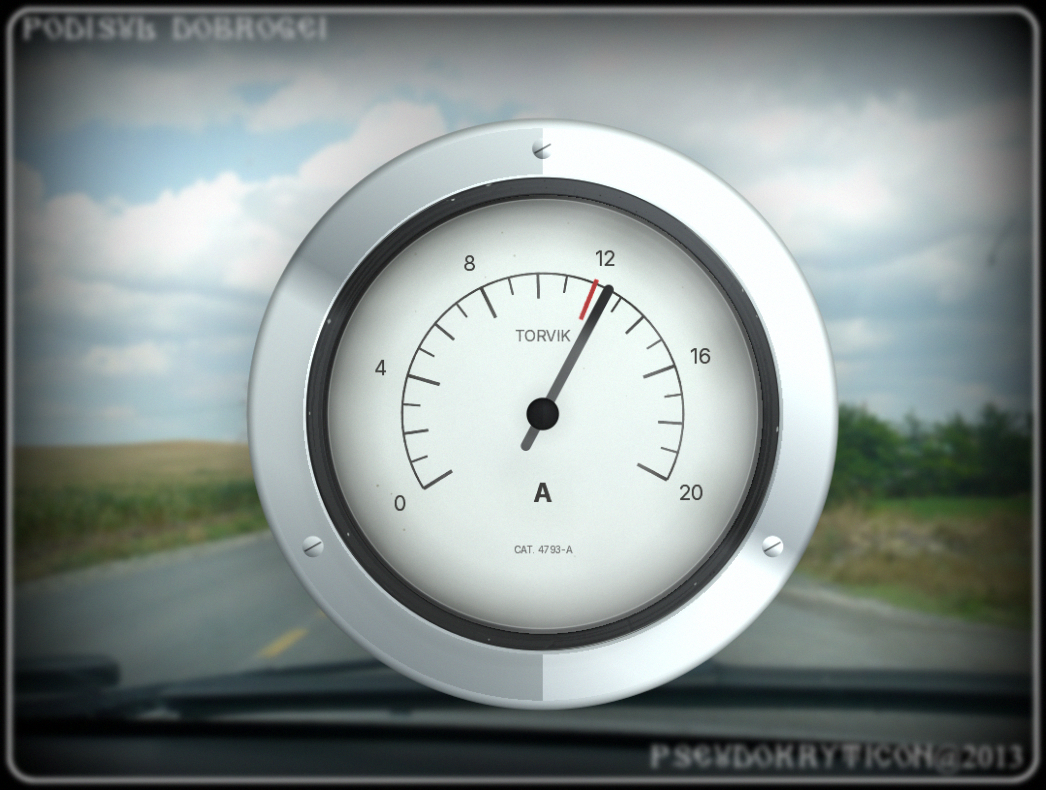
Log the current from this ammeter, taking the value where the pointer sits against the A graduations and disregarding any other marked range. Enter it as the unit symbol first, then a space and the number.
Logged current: A 12.5
